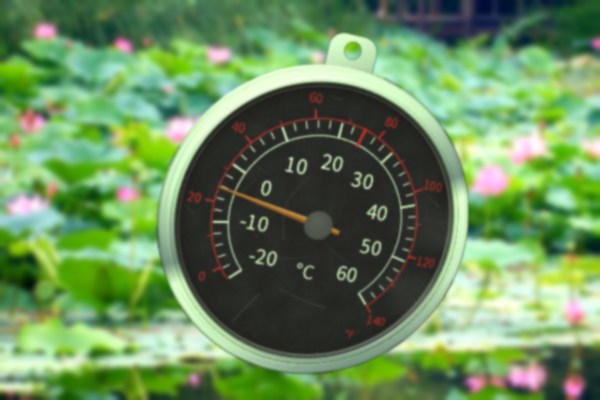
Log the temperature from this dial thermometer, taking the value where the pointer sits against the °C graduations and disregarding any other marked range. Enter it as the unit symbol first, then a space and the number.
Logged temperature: °C -4
